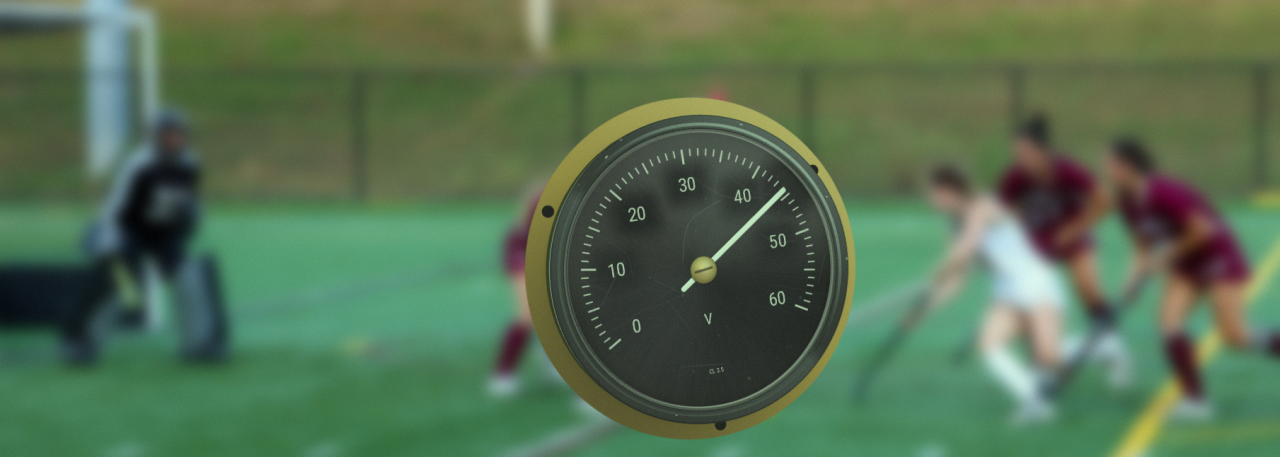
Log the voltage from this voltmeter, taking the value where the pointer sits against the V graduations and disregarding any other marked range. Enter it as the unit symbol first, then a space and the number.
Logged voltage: V 44
